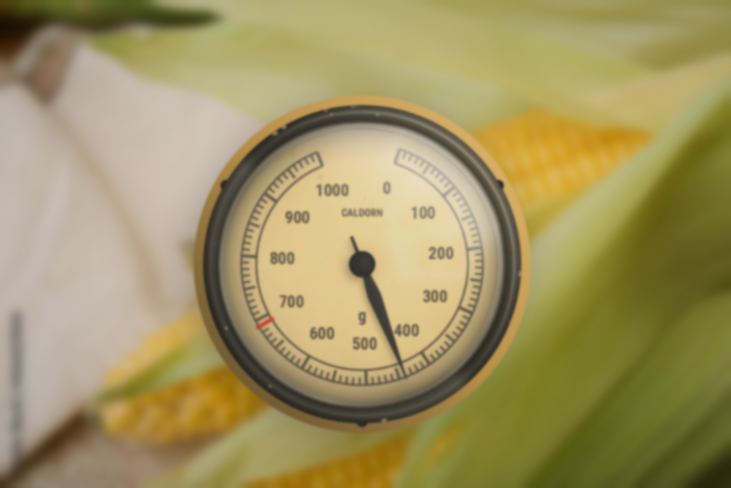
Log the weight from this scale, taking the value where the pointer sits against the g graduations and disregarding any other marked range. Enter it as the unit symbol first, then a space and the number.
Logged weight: g 440
